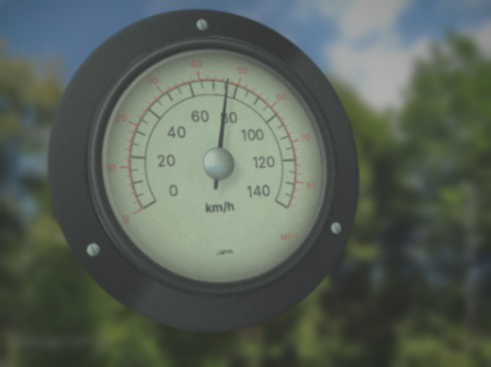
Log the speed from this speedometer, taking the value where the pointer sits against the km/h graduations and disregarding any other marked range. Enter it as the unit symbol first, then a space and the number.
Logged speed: km/h 75
